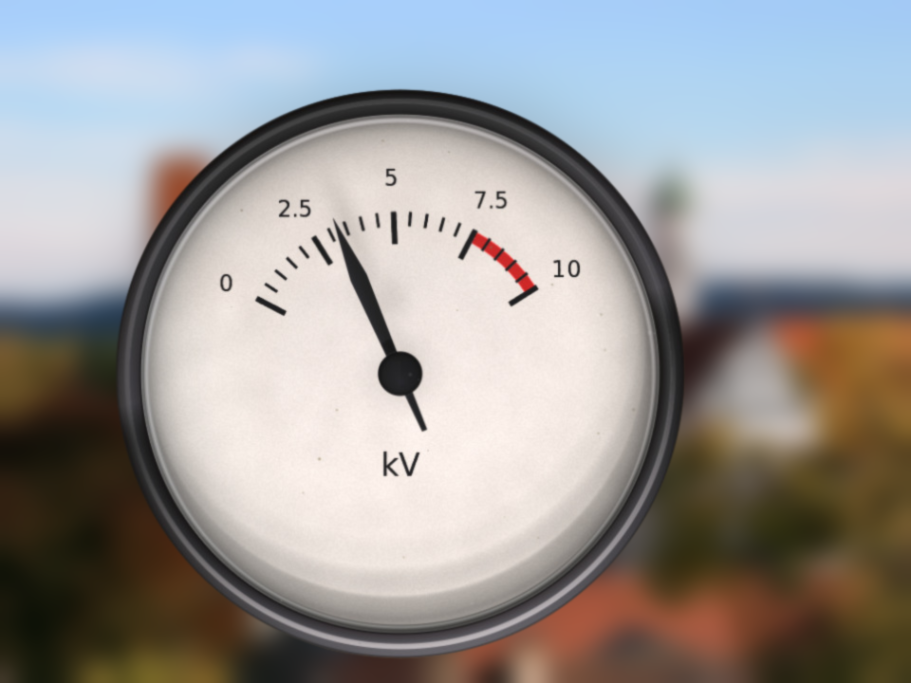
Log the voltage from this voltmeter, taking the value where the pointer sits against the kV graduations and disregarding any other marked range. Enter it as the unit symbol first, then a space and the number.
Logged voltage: kV 3.25
